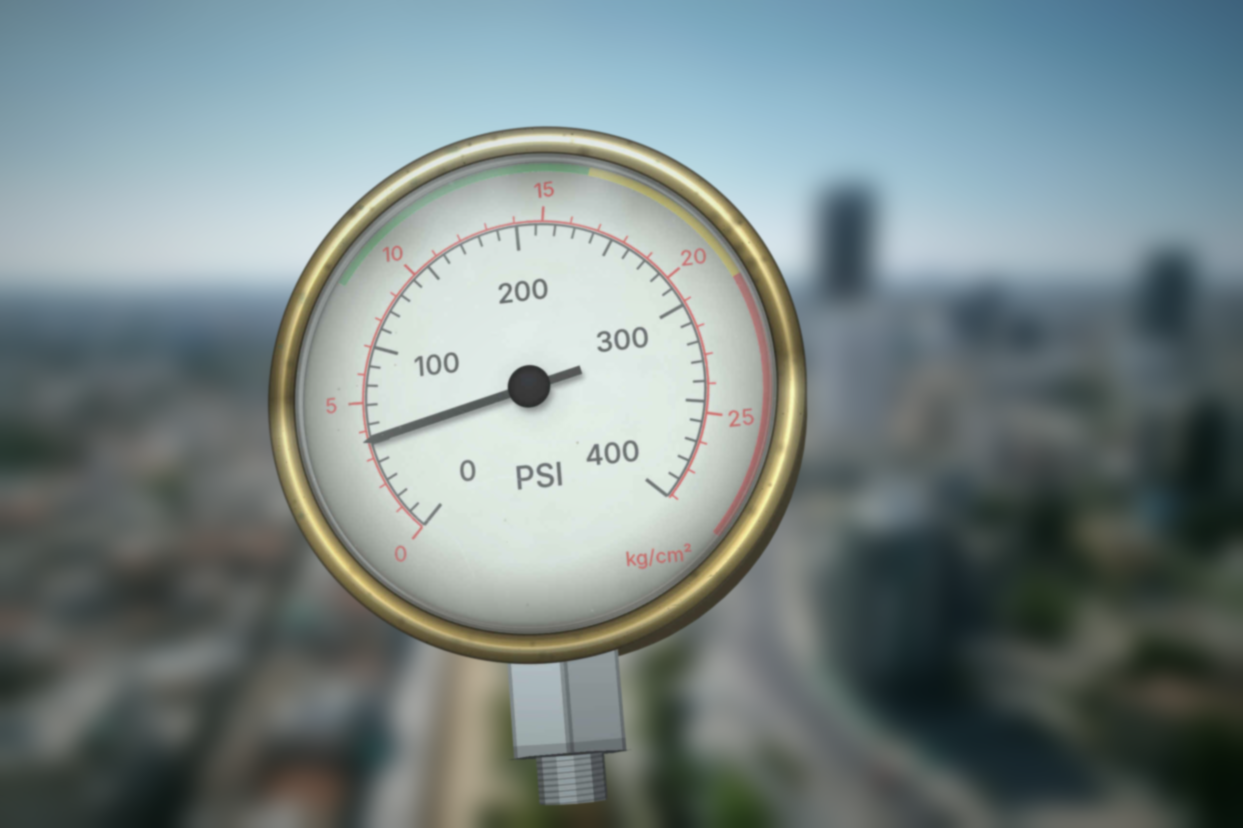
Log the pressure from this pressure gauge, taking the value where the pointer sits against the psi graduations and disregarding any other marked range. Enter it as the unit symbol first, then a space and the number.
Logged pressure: psi 50
